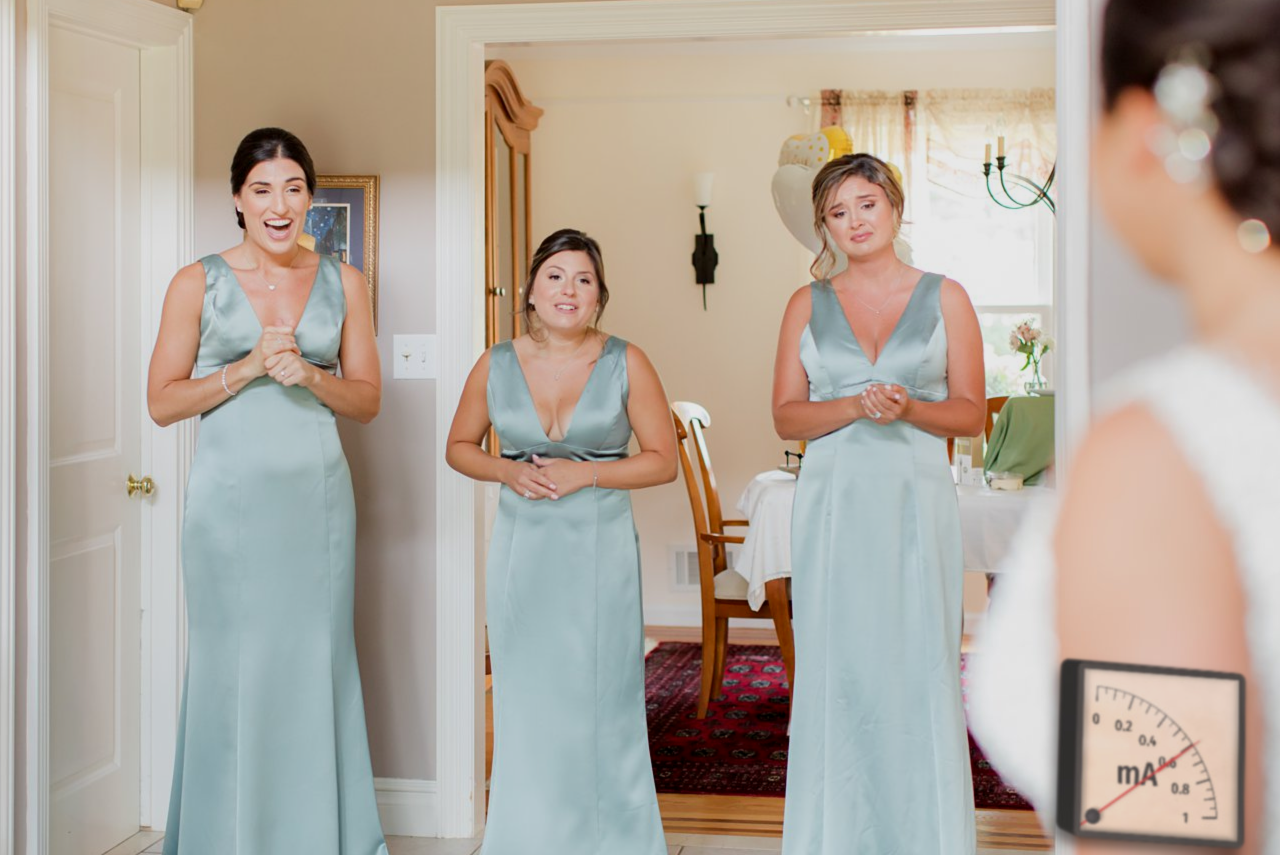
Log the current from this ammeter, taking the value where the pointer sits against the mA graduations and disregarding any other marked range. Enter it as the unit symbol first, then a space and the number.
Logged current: mA 0.6
